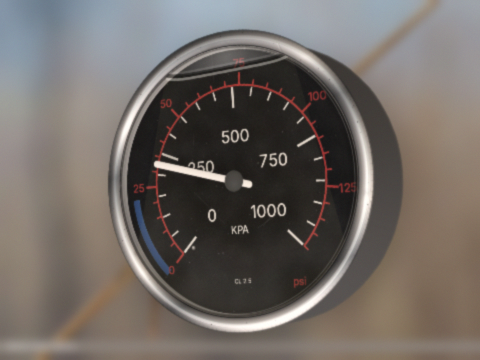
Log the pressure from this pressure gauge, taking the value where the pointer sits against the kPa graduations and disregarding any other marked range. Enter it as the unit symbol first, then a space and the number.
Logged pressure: kPa 225
